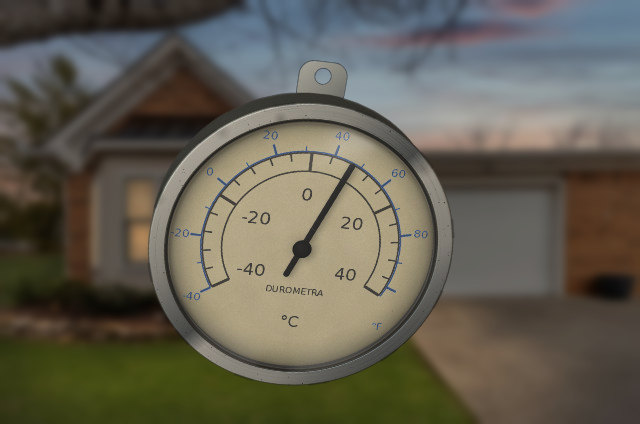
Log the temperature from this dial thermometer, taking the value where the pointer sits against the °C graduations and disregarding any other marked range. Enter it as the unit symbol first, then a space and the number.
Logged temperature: °C 8
